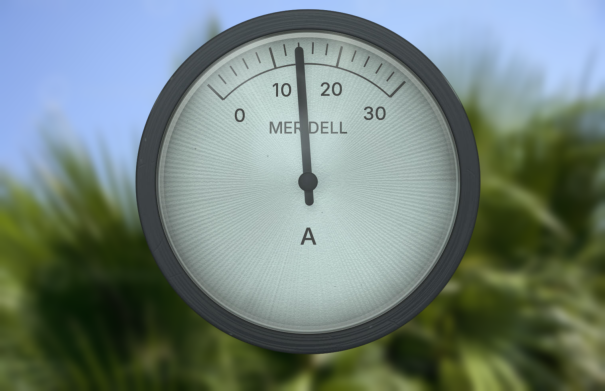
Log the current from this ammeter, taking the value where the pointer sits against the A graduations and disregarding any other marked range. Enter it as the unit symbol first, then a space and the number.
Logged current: A 14
